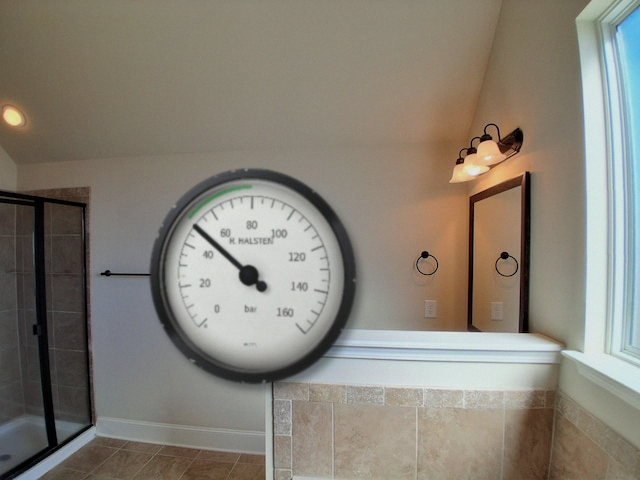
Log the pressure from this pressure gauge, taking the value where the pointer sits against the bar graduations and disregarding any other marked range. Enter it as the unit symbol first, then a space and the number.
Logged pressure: bar 50
